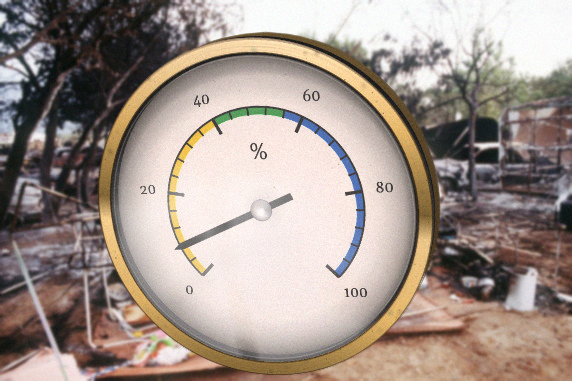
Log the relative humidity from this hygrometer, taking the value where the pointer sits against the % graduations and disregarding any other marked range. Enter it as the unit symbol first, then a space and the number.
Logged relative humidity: % 8
